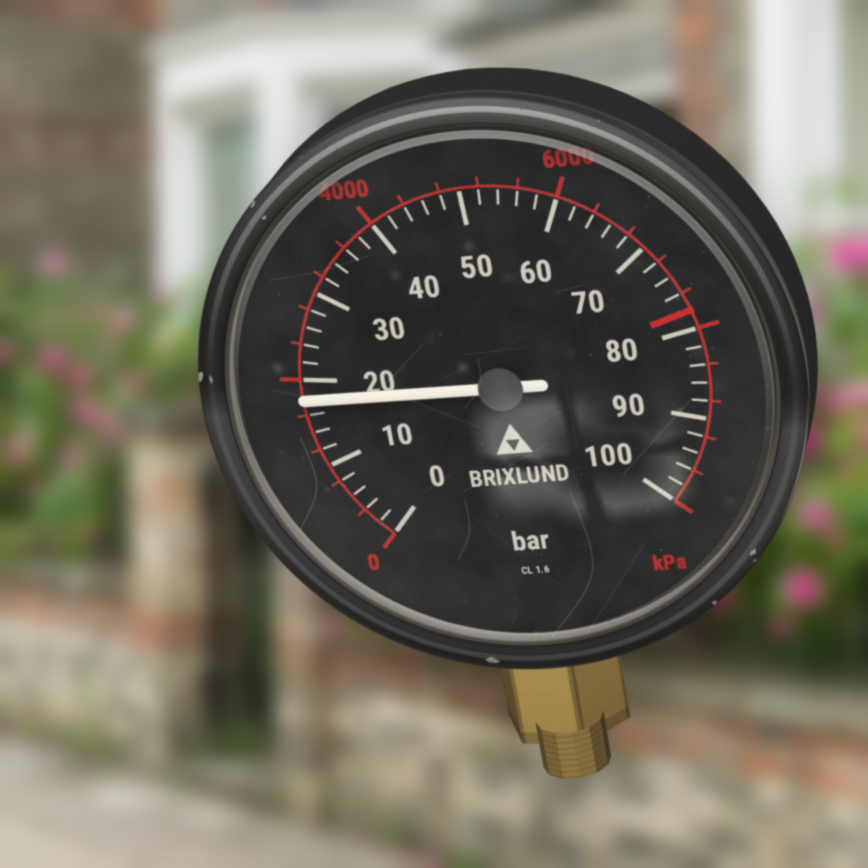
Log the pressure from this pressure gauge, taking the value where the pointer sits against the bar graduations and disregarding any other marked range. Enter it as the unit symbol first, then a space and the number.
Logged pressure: bar 18
